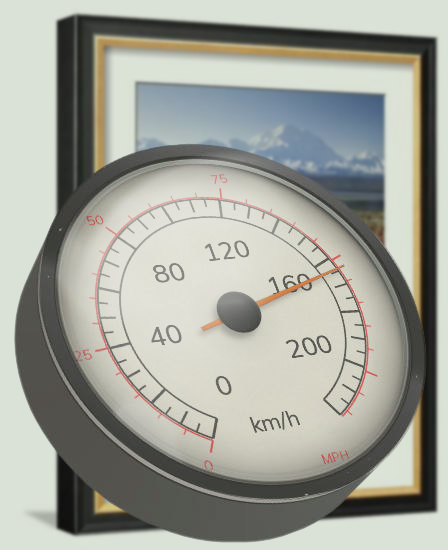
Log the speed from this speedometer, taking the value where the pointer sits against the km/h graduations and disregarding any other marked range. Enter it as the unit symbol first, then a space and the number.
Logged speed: km/h 165
